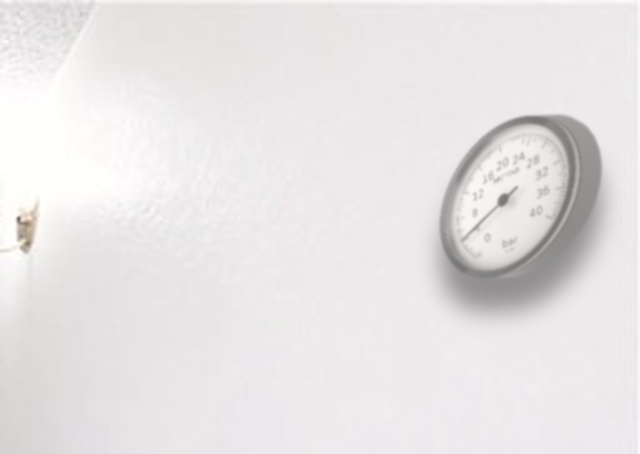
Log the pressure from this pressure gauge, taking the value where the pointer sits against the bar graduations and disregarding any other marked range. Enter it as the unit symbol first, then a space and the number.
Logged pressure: bar 4
